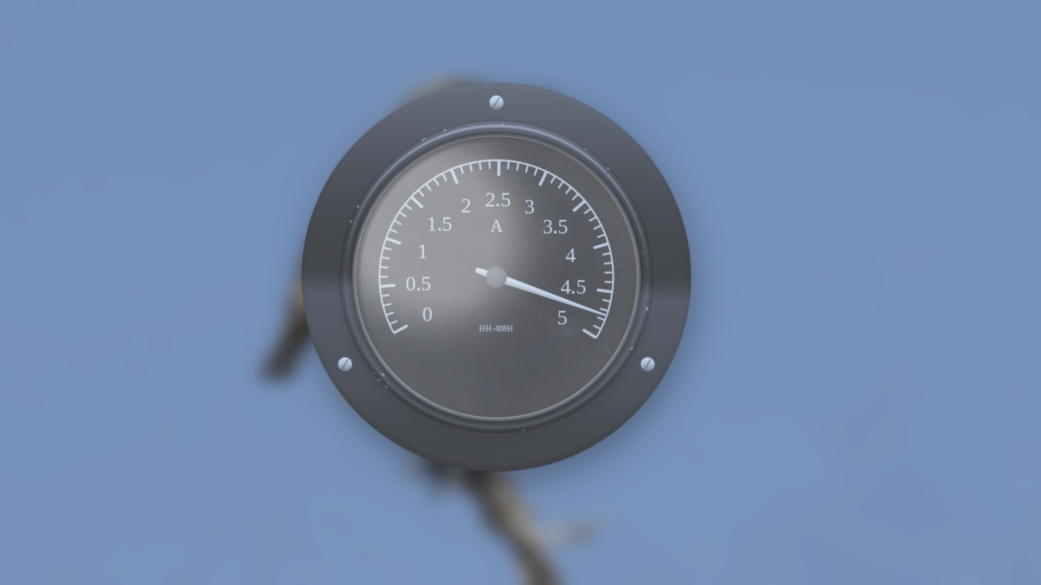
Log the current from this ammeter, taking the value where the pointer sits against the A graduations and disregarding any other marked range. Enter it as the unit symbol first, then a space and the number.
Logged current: A 4.75
